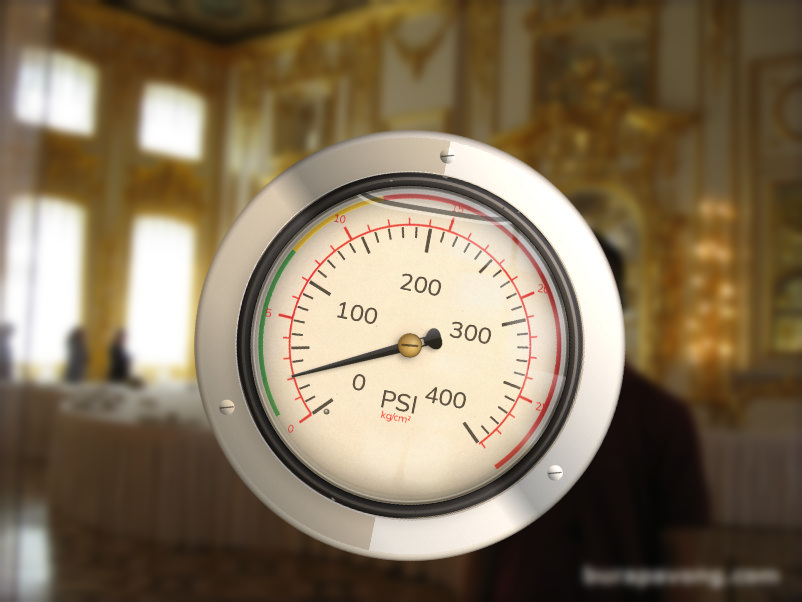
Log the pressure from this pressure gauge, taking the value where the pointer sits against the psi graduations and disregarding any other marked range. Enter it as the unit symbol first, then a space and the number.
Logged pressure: psi 30
